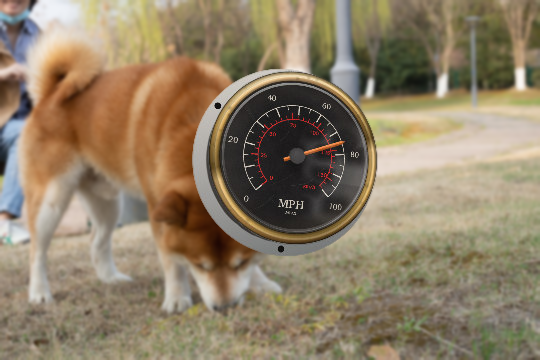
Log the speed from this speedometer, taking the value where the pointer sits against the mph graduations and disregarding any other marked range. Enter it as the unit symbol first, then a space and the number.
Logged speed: mph 75
